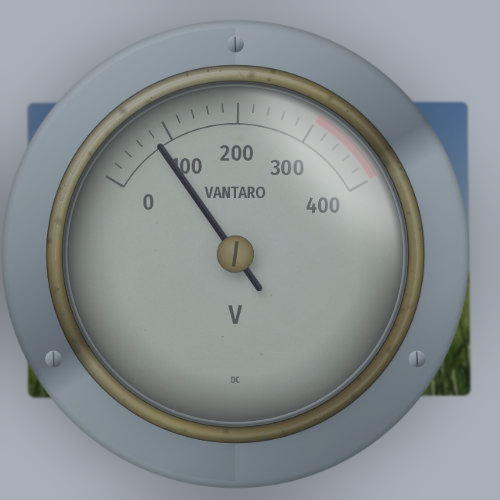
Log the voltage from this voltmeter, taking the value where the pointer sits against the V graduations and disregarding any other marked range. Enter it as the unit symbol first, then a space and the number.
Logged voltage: V 80
